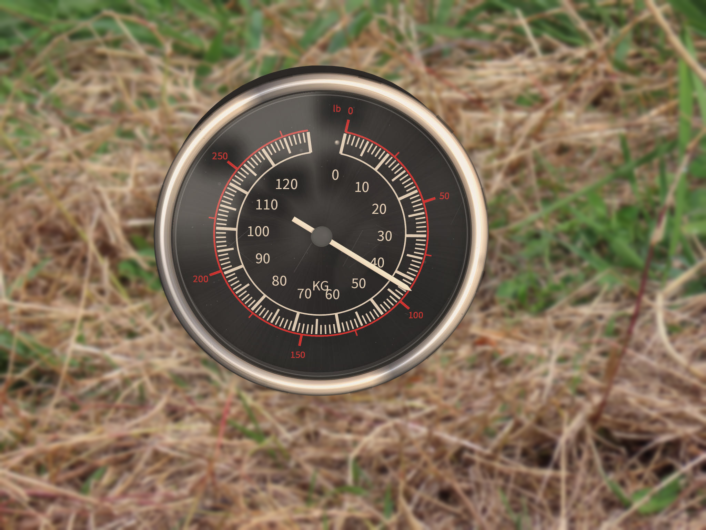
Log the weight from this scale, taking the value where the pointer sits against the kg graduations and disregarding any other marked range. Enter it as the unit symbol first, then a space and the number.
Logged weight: kg 42
